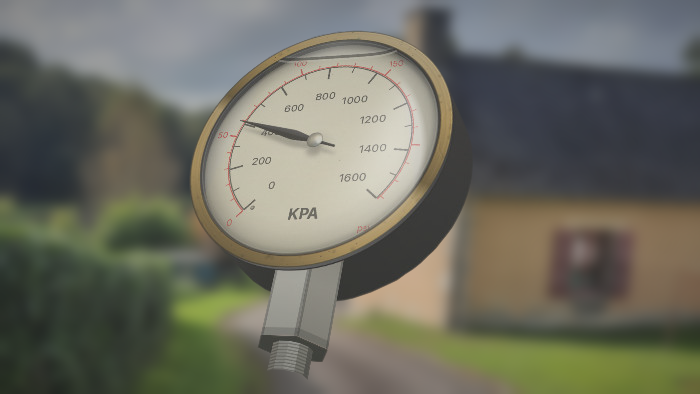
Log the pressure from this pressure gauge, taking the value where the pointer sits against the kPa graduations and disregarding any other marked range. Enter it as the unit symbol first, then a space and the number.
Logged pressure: kPa 400
